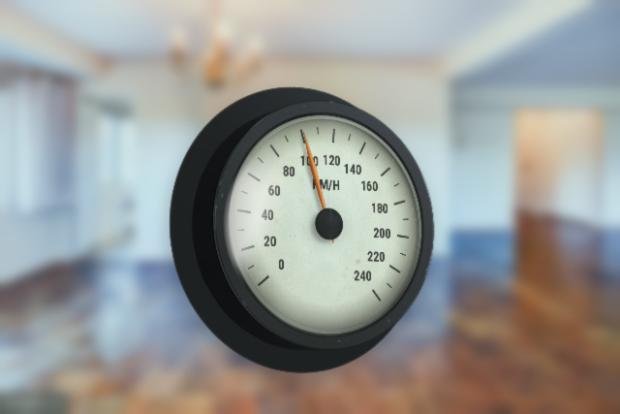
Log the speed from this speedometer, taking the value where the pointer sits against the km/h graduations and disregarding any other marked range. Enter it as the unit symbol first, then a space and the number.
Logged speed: km/h 100
